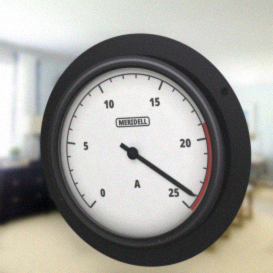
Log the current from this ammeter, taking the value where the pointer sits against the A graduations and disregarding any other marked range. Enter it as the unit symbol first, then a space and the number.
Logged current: A 24
